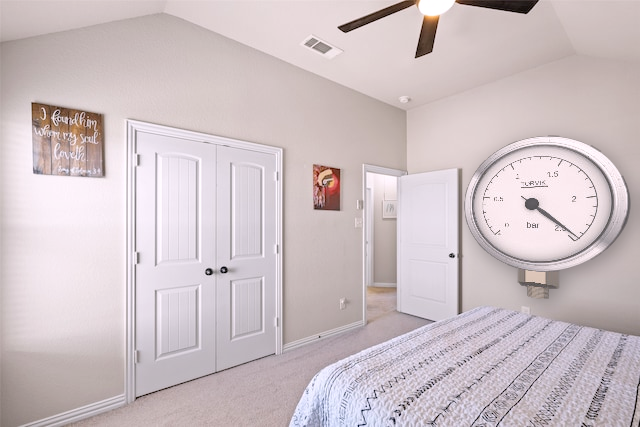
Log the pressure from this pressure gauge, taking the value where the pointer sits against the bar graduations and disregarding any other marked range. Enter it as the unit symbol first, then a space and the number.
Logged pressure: bar 2.45
